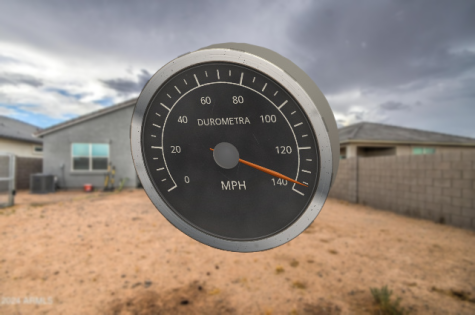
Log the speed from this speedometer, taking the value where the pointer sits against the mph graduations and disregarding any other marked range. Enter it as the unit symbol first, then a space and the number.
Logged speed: mph 135
